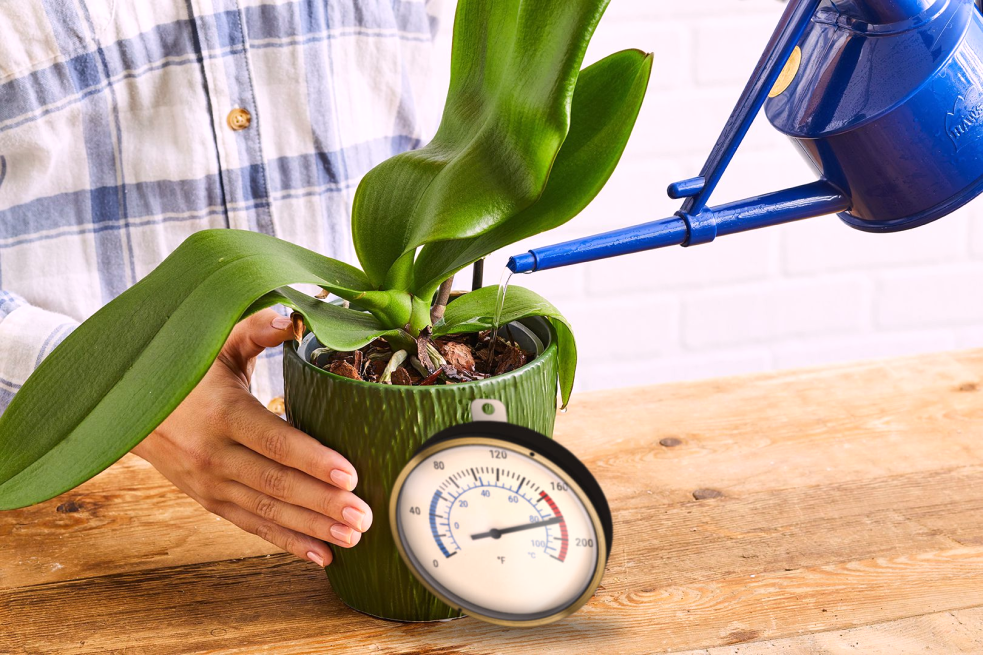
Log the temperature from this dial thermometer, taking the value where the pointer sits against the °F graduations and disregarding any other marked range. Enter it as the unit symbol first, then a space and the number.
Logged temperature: °F 180
